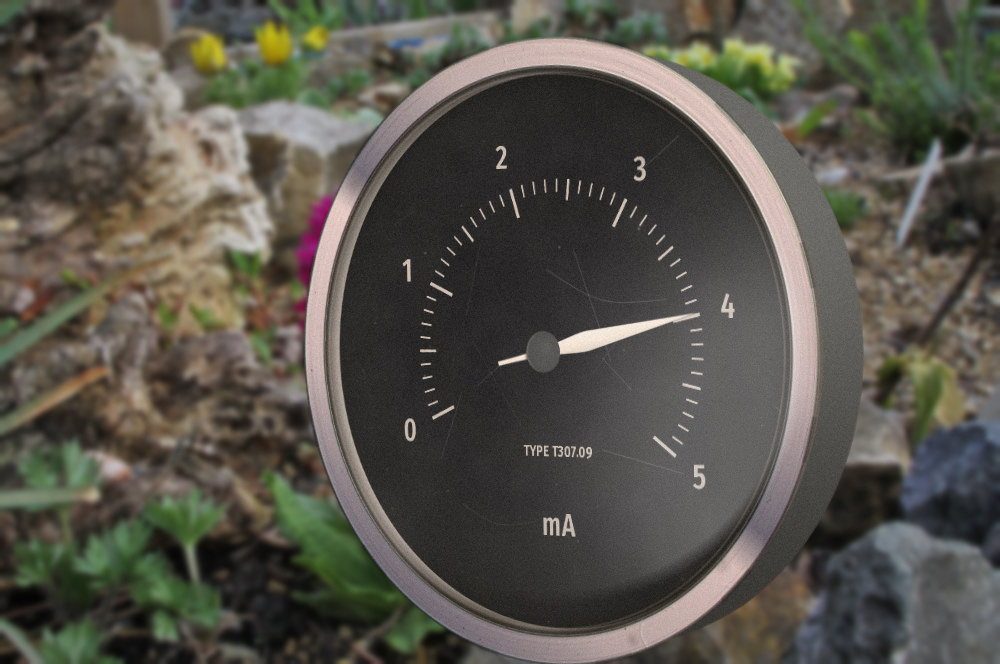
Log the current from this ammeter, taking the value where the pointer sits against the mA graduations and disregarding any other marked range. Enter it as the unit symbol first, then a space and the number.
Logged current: mA 4
